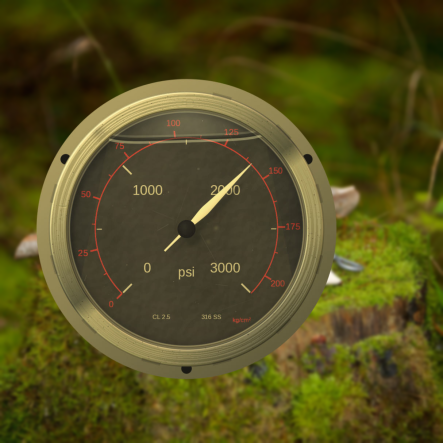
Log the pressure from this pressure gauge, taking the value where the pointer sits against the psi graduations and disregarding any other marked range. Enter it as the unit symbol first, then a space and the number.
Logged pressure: psi 2000
